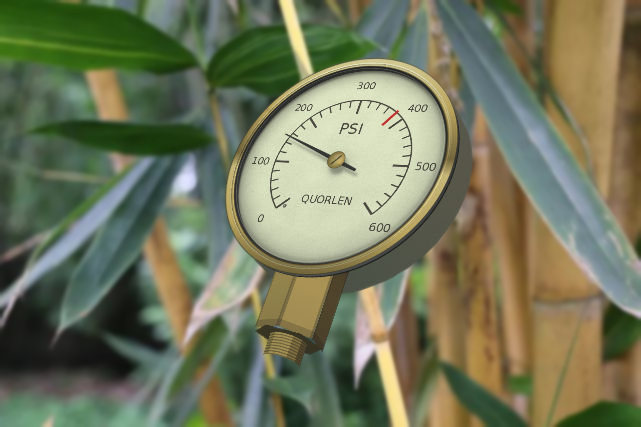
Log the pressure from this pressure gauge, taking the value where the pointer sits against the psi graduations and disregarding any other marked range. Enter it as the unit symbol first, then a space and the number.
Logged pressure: psi 150
